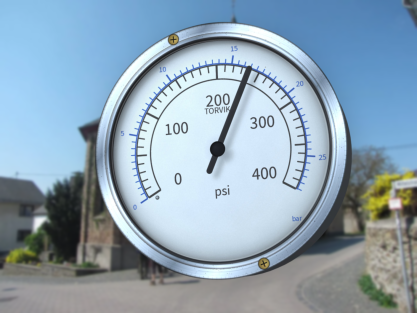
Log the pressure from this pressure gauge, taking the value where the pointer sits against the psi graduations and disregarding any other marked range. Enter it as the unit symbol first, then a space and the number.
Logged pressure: psi 240
